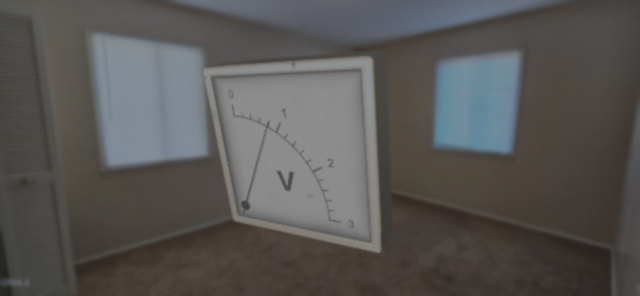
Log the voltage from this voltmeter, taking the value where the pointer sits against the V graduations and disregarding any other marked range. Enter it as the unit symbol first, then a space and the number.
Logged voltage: V 0.8
